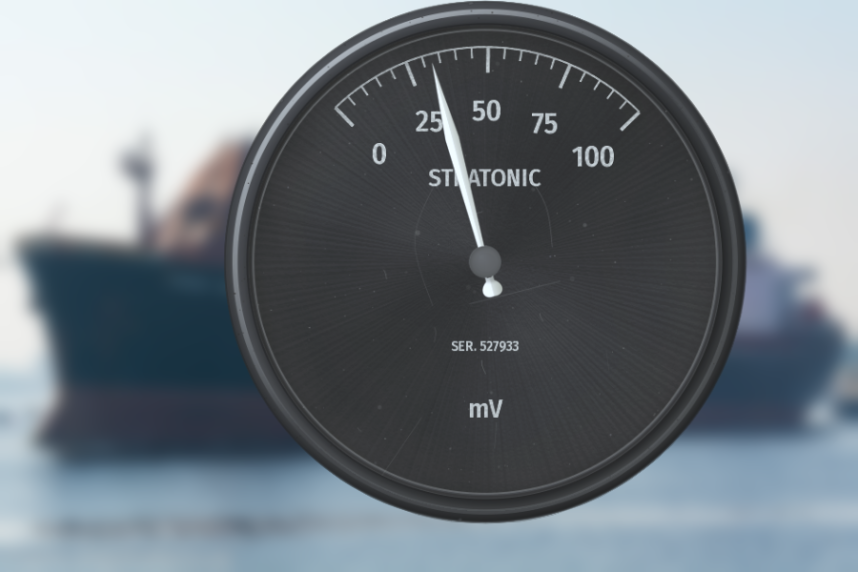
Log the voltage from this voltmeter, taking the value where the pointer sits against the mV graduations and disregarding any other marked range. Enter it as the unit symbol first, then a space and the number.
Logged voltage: mV 32.5
